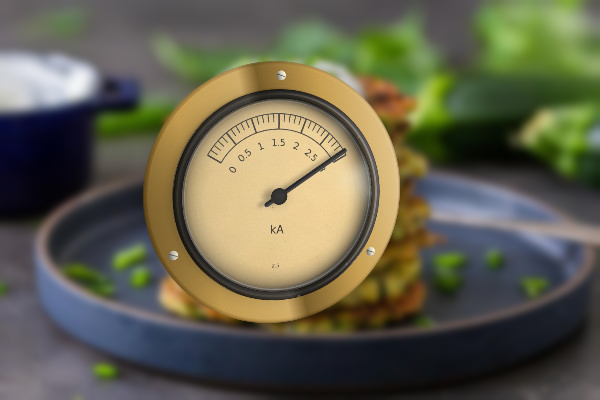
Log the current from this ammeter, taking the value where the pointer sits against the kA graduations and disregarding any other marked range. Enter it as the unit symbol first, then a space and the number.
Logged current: kA 2.9
